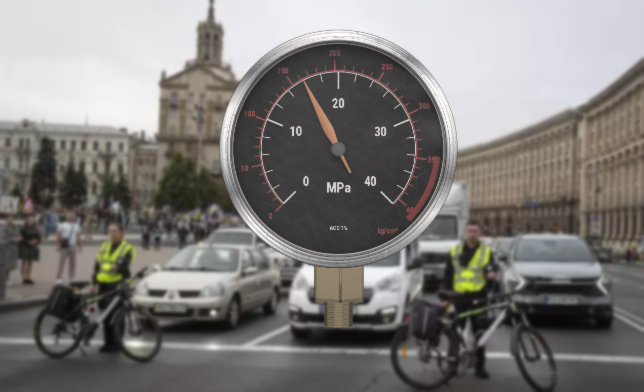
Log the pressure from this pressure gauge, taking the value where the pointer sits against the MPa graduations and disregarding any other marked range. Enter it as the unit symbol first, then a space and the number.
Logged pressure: MPa 16
